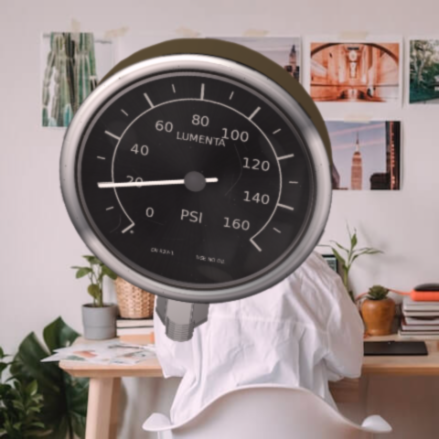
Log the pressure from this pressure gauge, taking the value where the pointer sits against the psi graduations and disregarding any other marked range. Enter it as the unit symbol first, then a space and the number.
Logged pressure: psi 20
